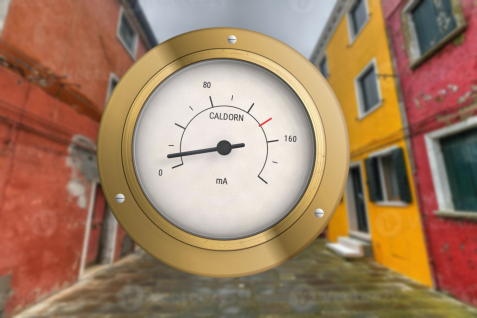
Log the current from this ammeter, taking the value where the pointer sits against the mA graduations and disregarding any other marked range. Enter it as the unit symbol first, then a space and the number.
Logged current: mA 10
